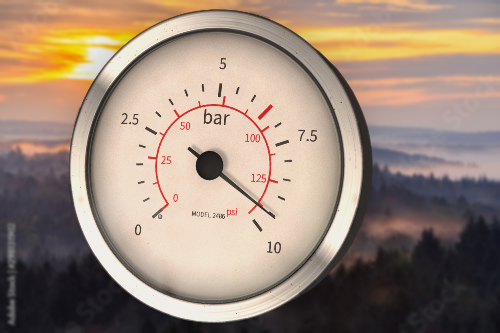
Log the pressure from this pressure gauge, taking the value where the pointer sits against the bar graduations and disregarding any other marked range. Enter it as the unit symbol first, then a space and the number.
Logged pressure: bar 9.5
